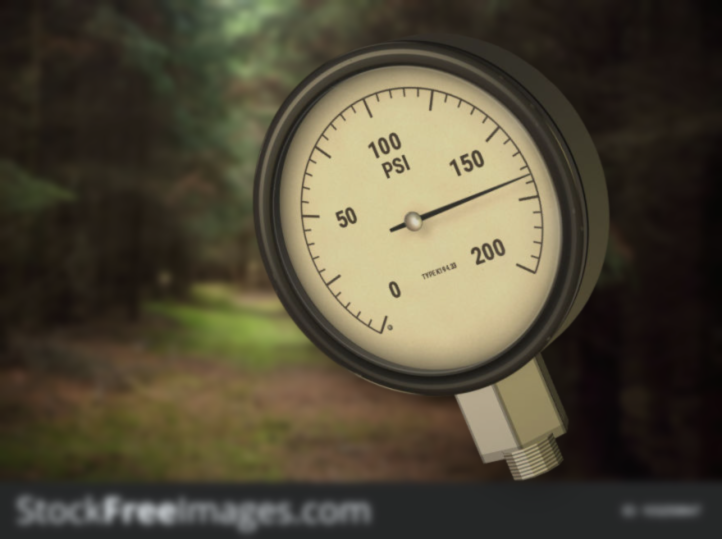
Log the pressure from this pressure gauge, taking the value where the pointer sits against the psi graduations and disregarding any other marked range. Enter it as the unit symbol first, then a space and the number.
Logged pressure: psi 167.5
